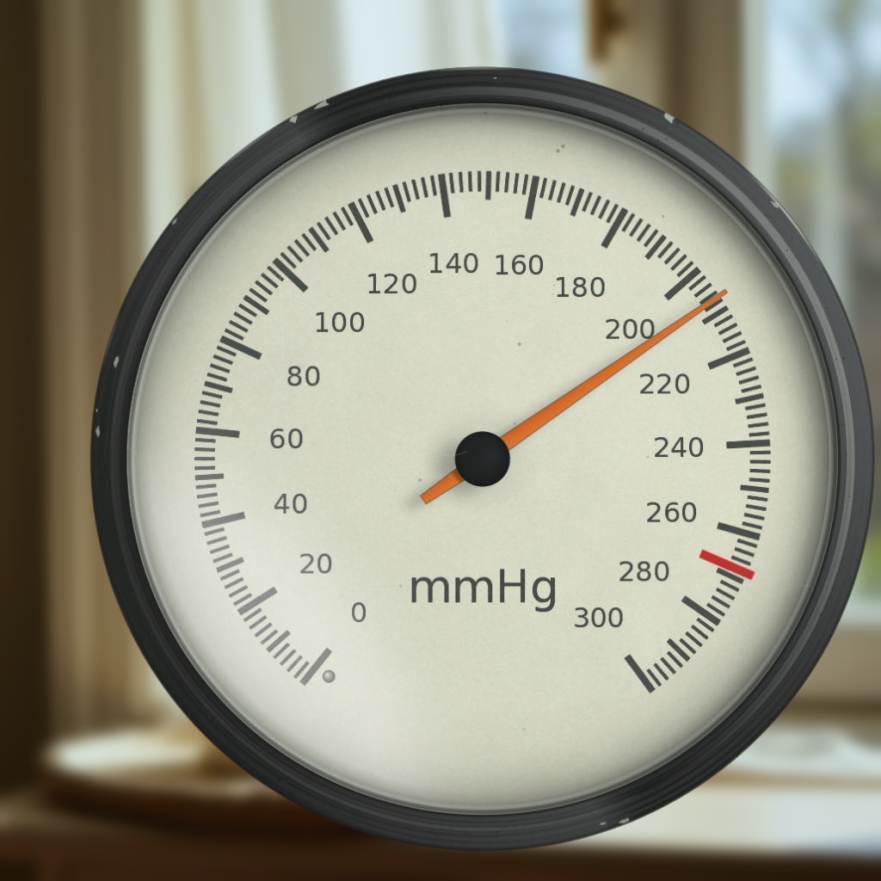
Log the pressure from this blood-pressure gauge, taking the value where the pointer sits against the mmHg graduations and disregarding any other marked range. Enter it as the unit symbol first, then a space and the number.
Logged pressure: mmHg 207
